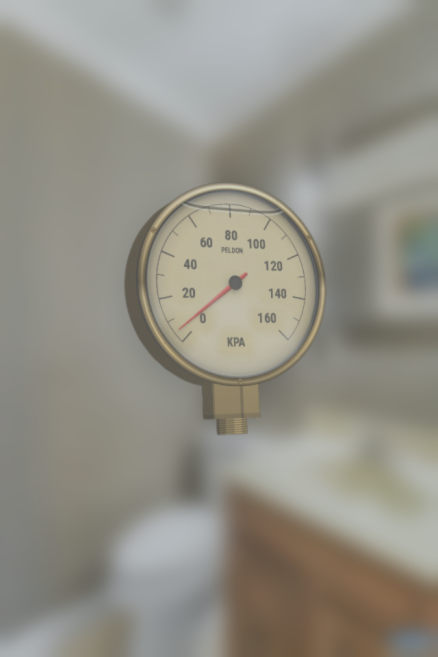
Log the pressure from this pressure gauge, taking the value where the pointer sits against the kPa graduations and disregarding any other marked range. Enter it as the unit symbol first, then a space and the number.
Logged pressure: kPa 5
